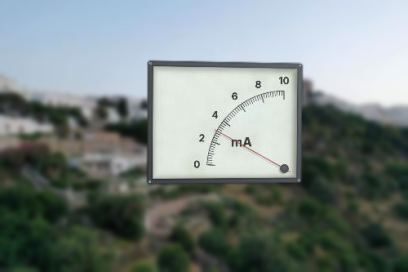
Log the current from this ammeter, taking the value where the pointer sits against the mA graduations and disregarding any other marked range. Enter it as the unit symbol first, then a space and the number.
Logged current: mA 3
